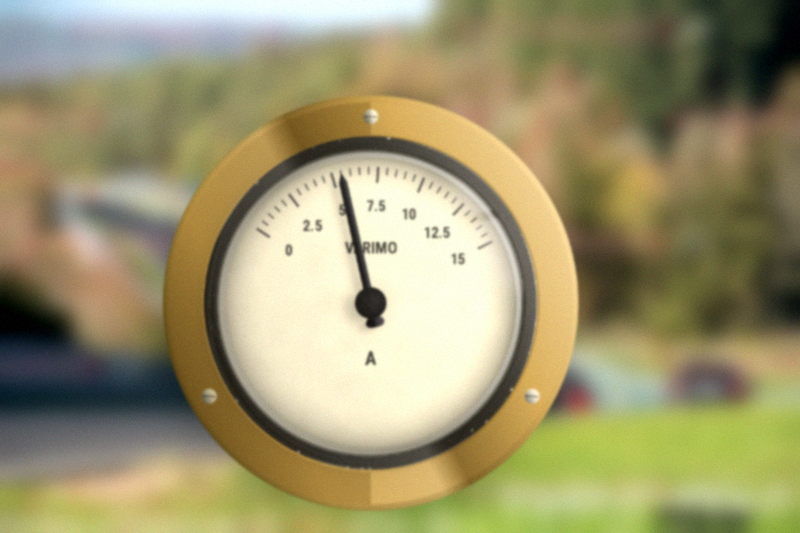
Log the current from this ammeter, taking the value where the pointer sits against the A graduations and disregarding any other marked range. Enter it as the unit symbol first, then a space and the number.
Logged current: A 5.5
